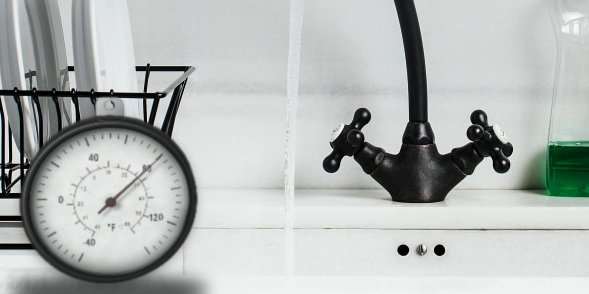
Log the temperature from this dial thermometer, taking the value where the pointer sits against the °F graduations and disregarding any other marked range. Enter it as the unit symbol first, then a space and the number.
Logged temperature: °F 80
